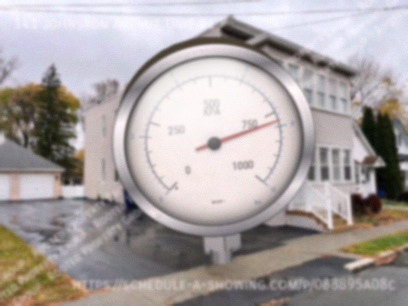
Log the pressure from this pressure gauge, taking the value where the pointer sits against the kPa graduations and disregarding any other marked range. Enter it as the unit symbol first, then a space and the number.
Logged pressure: kPa 775
